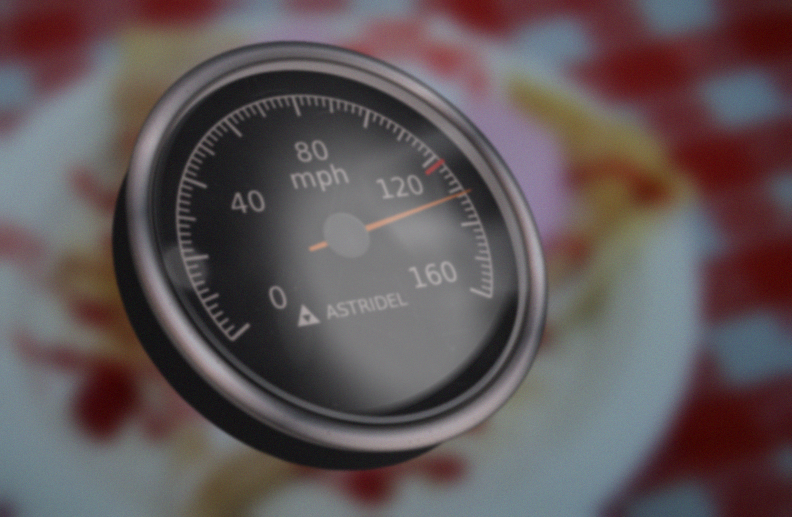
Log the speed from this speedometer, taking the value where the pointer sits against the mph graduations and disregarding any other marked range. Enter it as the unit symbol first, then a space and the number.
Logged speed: mph 132
